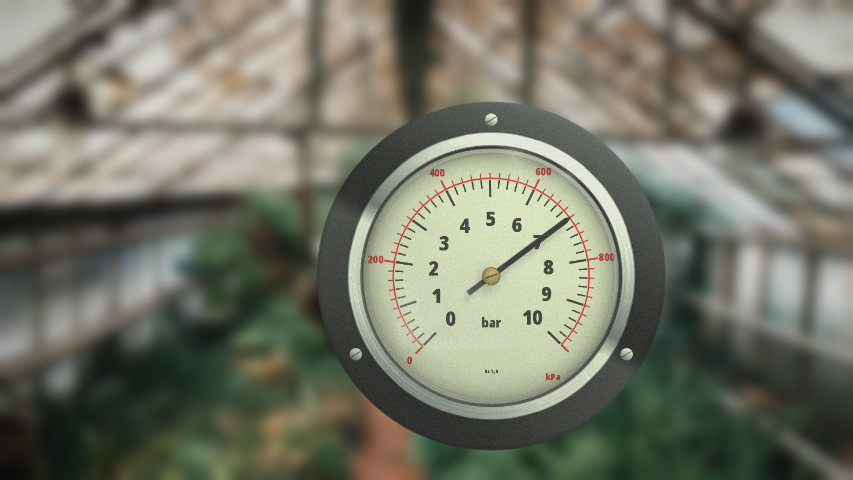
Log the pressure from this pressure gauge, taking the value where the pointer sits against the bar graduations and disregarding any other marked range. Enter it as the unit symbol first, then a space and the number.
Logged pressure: bar 7
